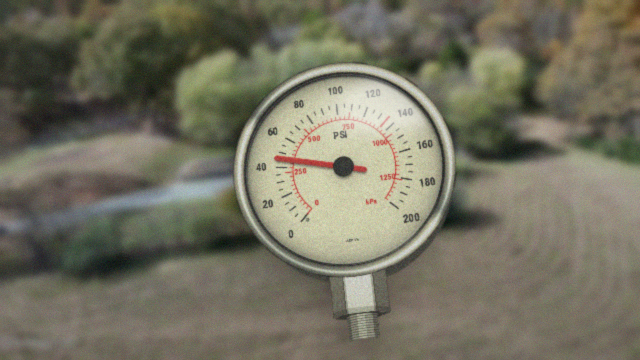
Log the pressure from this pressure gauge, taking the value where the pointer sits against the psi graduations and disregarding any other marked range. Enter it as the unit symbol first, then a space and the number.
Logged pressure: psi 45
